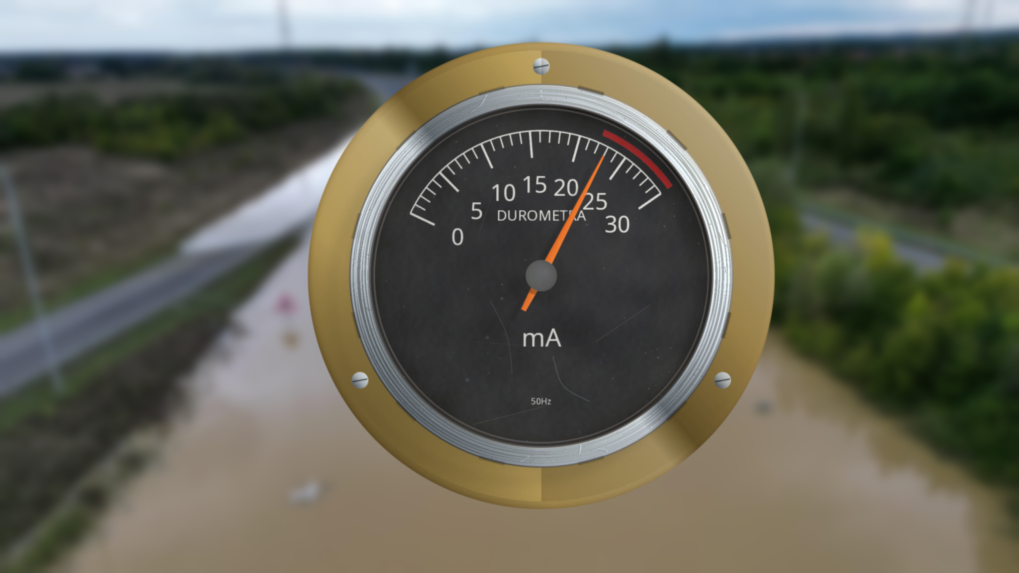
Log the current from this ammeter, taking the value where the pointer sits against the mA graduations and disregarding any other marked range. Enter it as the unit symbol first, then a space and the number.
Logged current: mA 23
